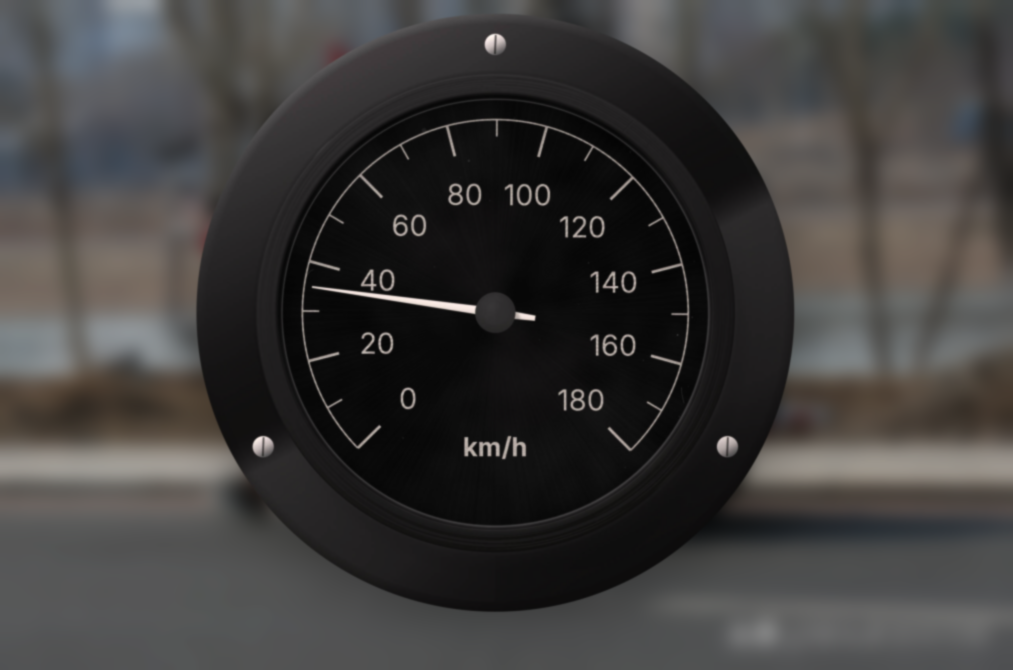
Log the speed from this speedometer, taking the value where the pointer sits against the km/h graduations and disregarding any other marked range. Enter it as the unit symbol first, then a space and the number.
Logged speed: km/h 35
